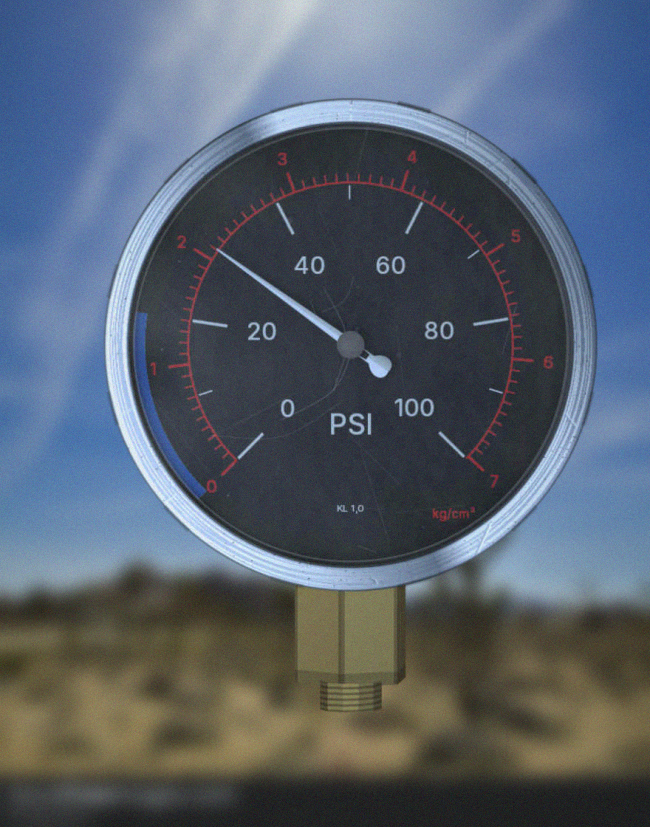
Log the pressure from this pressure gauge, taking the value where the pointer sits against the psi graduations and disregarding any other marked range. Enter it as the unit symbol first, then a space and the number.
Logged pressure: psi 30
